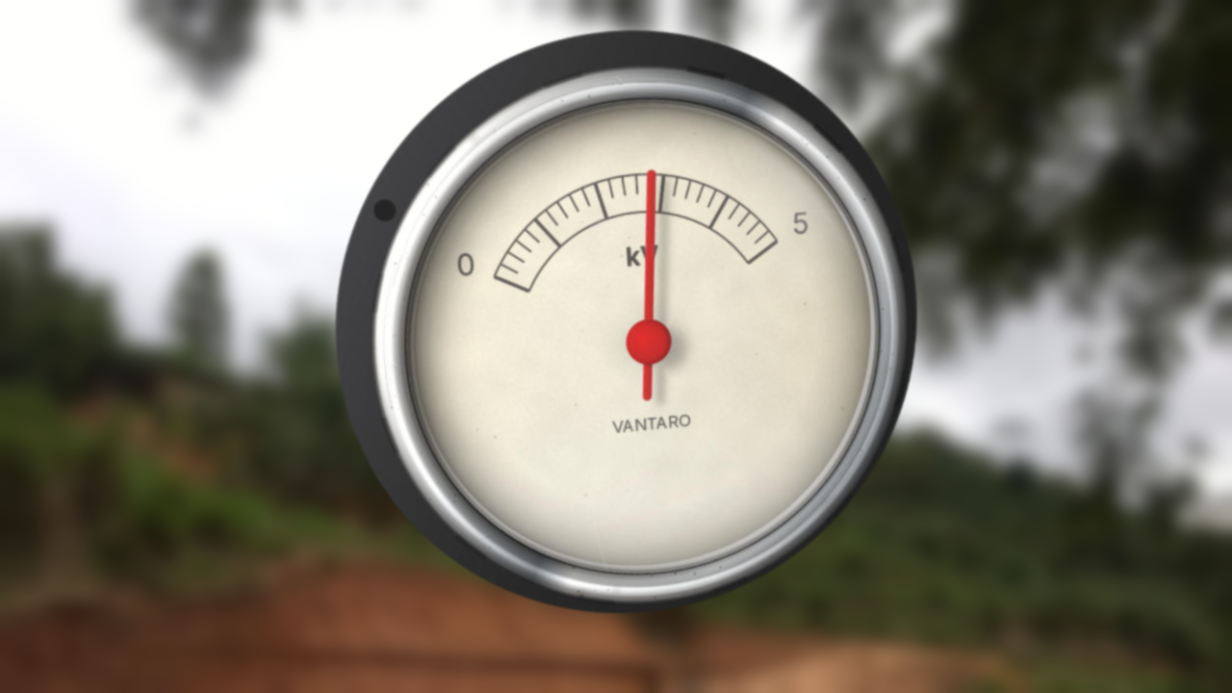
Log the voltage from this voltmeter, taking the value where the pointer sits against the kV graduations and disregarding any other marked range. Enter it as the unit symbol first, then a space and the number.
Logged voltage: kV 2.8
